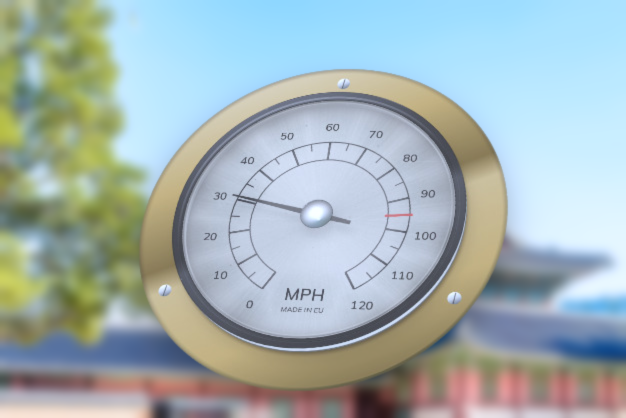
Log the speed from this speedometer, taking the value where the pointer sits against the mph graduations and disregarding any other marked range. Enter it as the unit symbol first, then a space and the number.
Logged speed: mph 30
